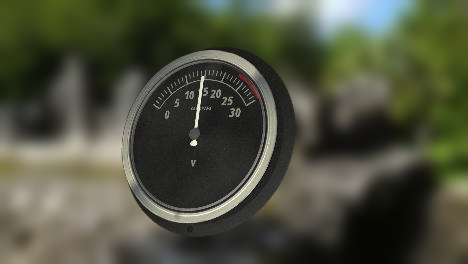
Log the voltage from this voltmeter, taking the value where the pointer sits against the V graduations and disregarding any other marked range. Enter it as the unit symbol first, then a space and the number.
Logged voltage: V 15
